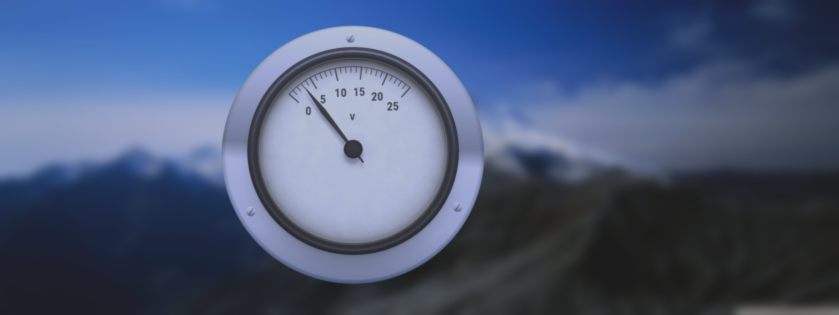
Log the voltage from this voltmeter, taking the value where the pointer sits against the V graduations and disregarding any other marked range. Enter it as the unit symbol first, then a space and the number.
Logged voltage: V 3
